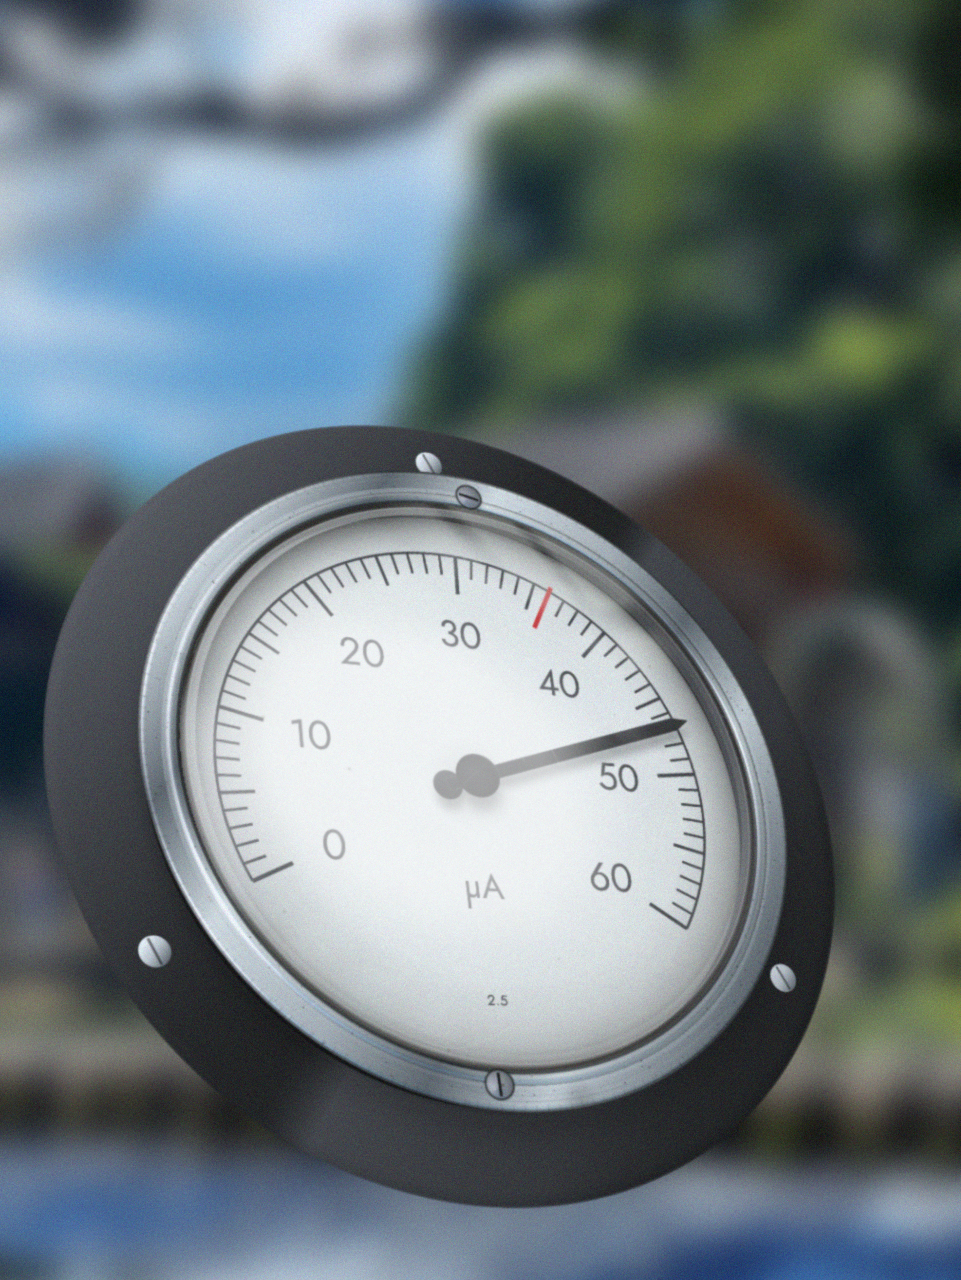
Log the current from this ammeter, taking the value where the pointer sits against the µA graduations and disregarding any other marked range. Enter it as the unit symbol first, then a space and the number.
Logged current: µA 47
